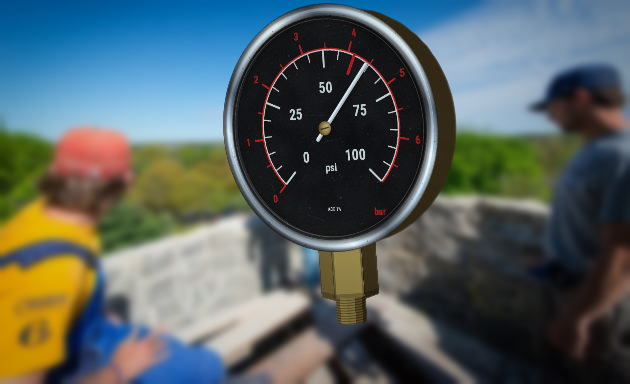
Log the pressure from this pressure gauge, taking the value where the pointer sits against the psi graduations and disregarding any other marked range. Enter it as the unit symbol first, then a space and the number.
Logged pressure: psi 65
